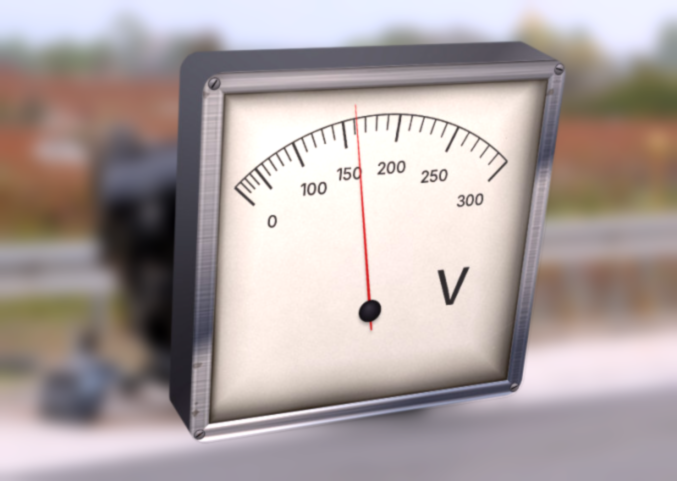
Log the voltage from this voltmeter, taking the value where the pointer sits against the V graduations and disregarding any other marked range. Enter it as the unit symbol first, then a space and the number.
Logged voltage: V 160
